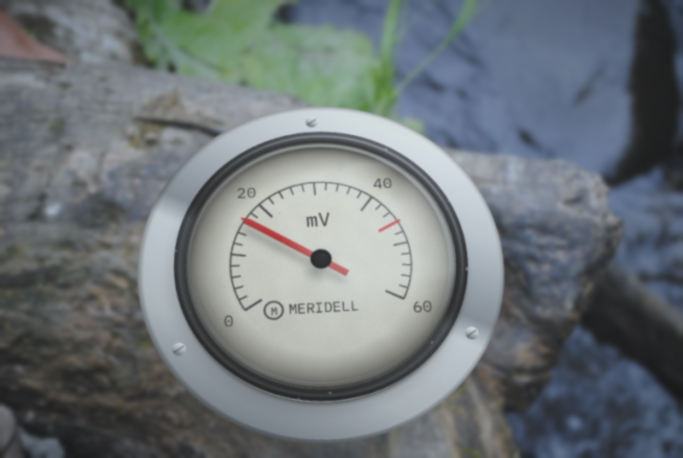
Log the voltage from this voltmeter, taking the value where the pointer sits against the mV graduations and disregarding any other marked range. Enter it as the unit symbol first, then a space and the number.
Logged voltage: mV 16
